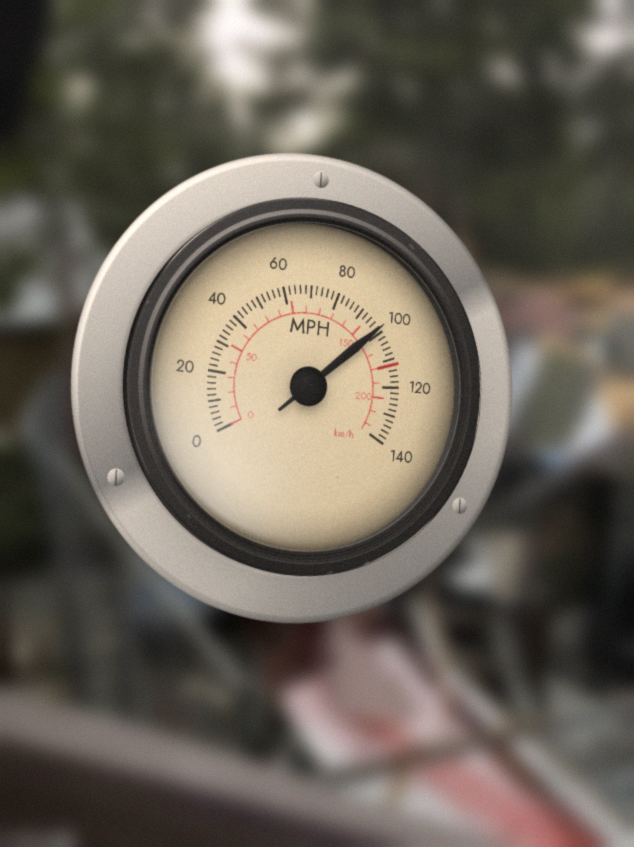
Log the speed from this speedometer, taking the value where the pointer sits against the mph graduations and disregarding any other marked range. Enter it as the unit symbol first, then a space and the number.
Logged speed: mph 98
